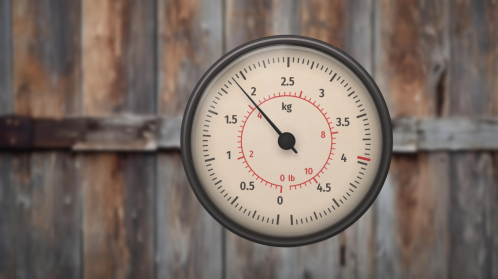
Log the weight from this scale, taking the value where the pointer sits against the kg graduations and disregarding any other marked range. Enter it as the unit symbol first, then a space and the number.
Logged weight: kg 1.9
